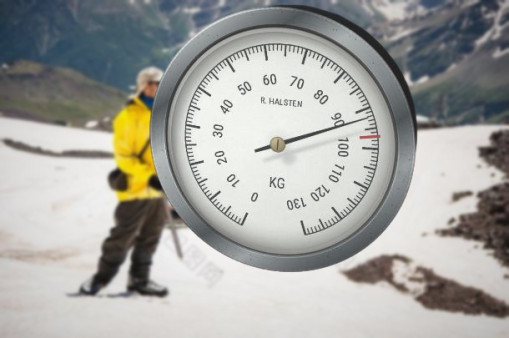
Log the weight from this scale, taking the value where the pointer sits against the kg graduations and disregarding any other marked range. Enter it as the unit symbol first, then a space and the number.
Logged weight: kg 92
